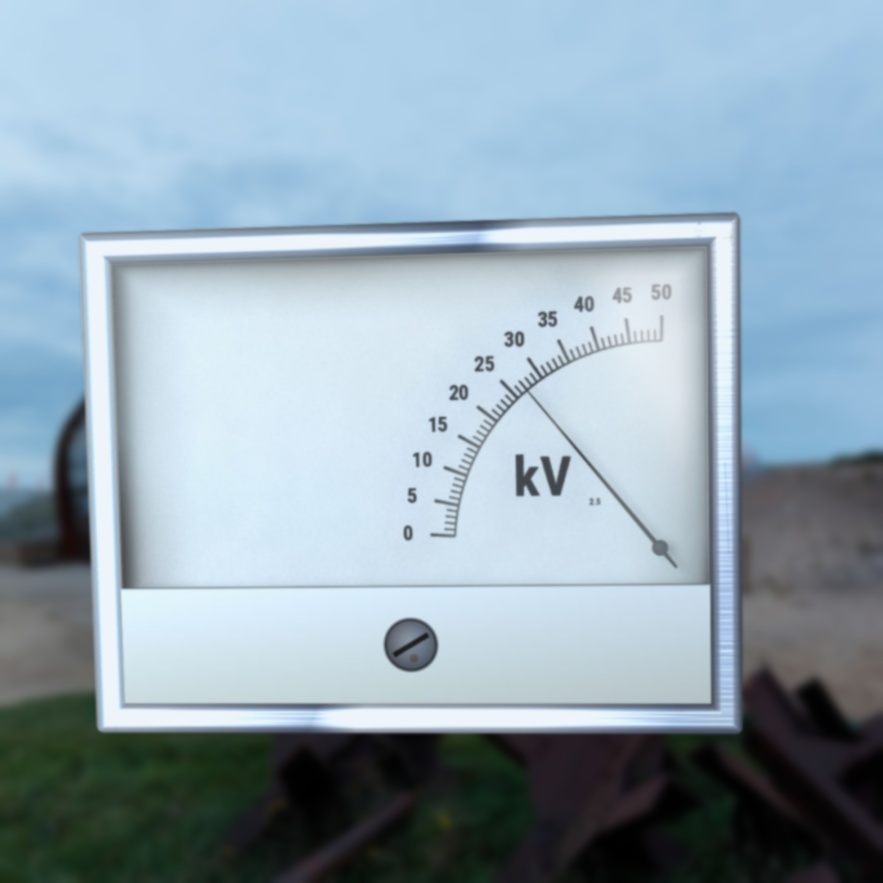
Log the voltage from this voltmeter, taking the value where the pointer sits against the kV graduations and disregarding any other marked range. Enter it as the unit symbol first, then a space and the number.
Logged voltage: kV 27
